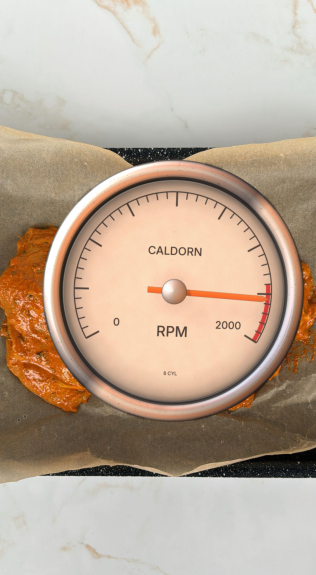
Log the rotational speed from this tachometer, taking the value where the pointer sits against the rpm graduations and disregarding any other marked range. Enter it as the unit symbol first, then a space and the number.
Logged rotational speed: rpm 1775
